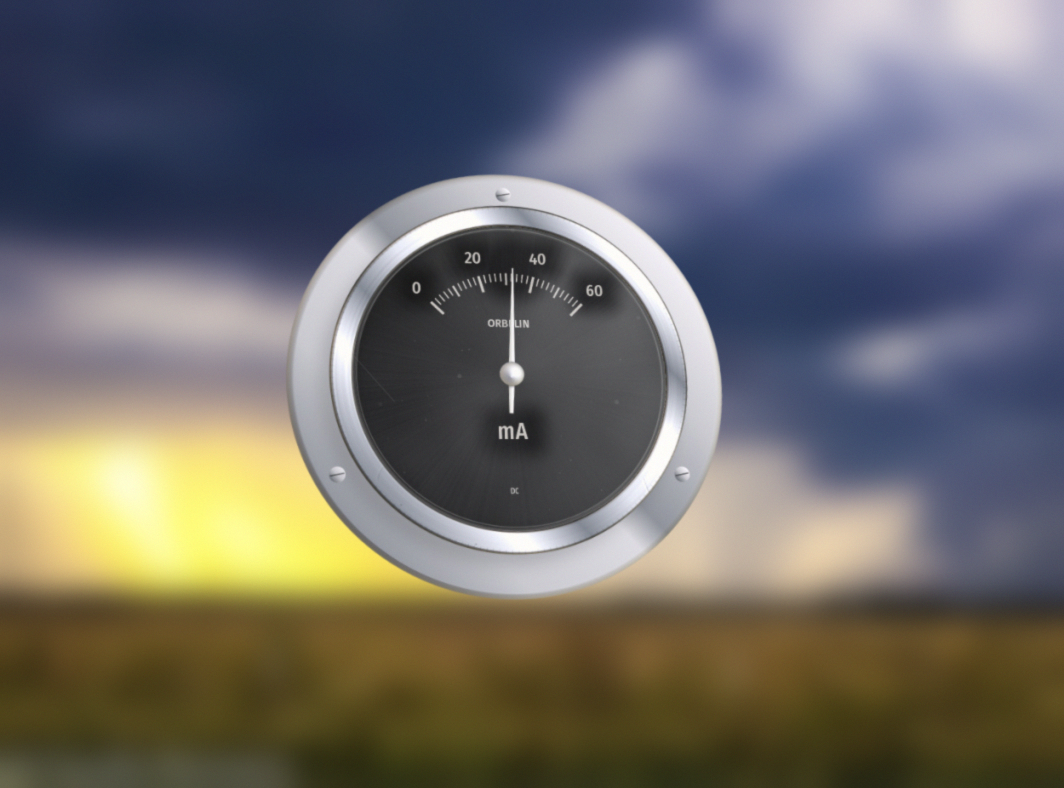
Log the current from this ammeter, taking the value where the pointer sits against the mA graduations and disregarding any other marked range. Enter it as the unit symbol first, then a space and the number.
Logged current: mA 32
